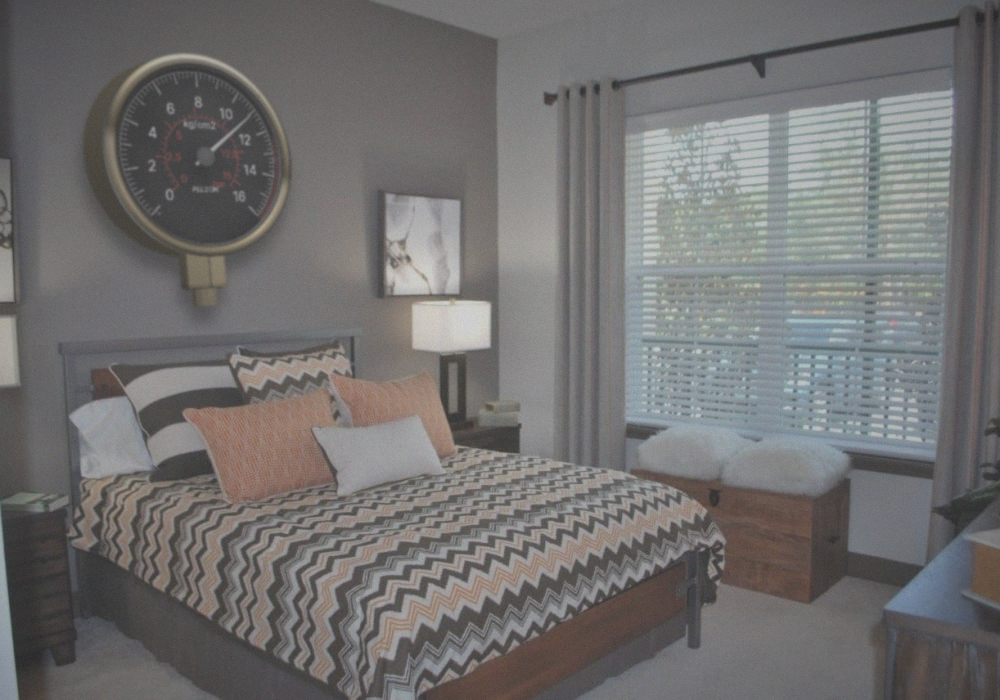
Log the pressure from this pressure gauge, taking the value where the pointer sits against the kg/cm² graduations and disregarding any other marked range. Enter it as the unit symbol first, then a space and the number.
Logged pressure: kg/cm² 11
